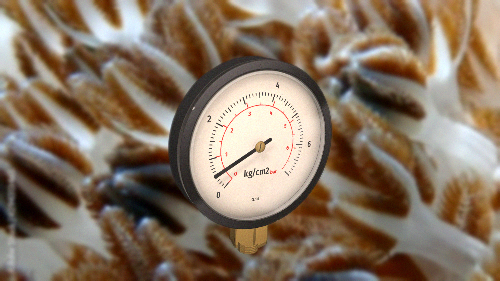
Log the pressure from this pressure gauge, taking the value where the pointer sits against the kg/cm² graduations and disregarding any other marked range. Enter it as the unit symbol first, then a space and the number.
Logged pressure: kg/cm² 0.5
